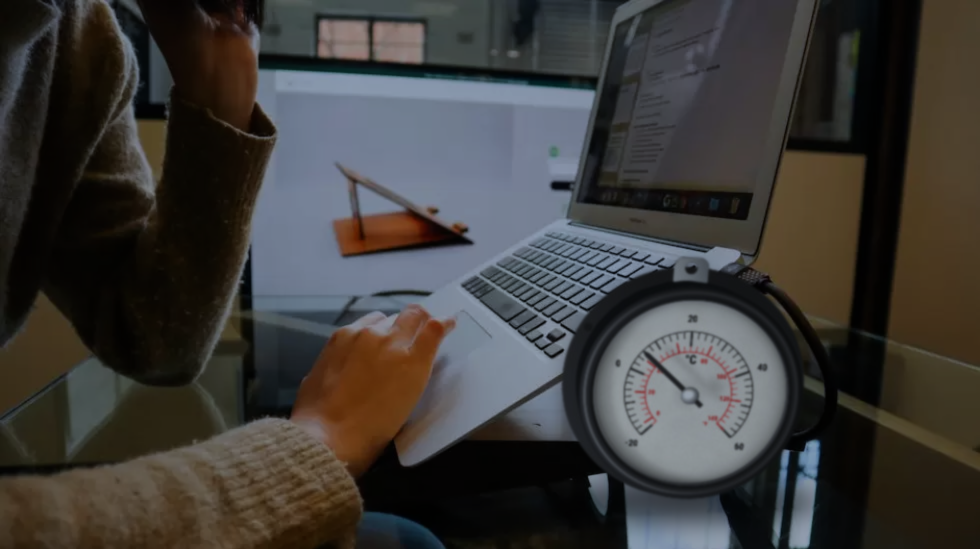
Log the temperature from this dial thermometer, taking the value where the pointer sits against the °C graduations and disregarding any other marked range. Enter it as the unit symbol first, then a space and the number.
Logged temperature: °C 6
